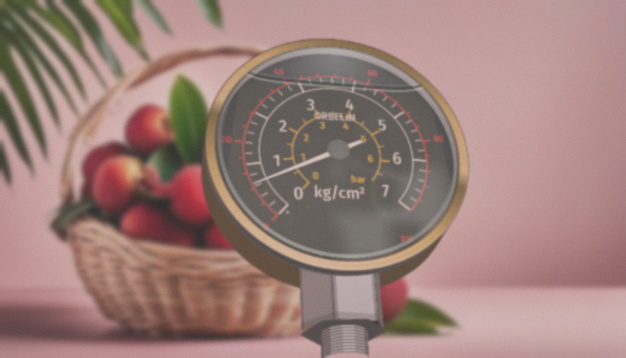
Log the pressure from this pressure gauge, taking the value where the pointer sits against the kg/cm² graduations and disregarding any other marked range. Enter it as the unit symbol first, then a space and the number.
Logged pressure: kg/cm² 0.6
